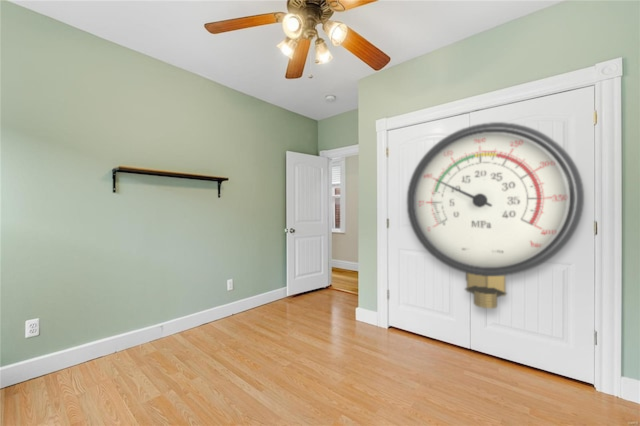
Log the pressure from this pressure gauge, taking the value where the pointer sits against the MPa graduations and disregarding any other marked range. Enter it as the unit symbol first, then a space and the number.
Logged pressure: MPa 10
